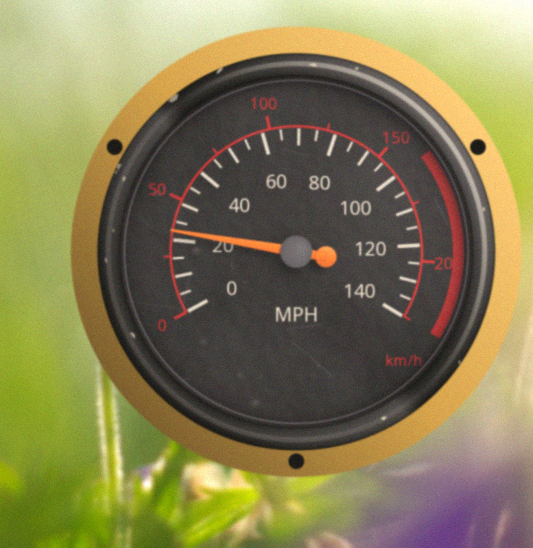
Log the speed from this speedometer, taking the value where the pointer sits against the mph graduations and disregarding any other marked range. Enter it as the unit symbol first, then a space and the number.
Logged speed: mph 22.5
